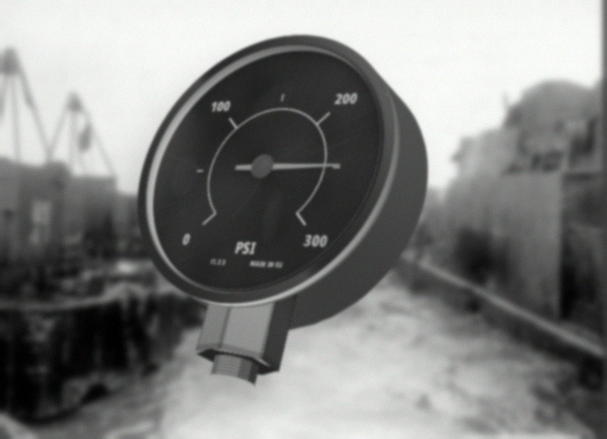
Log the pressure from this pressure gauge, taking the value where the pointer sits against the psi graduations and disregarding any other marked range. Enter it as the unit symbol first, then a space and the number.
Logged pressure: psi 250
